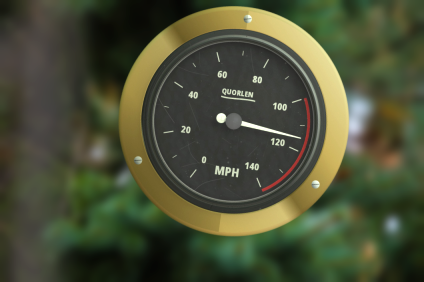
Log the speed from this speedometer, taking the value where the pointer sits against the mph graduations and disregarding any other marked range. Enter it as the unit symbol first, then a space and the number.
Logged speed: mph 115
